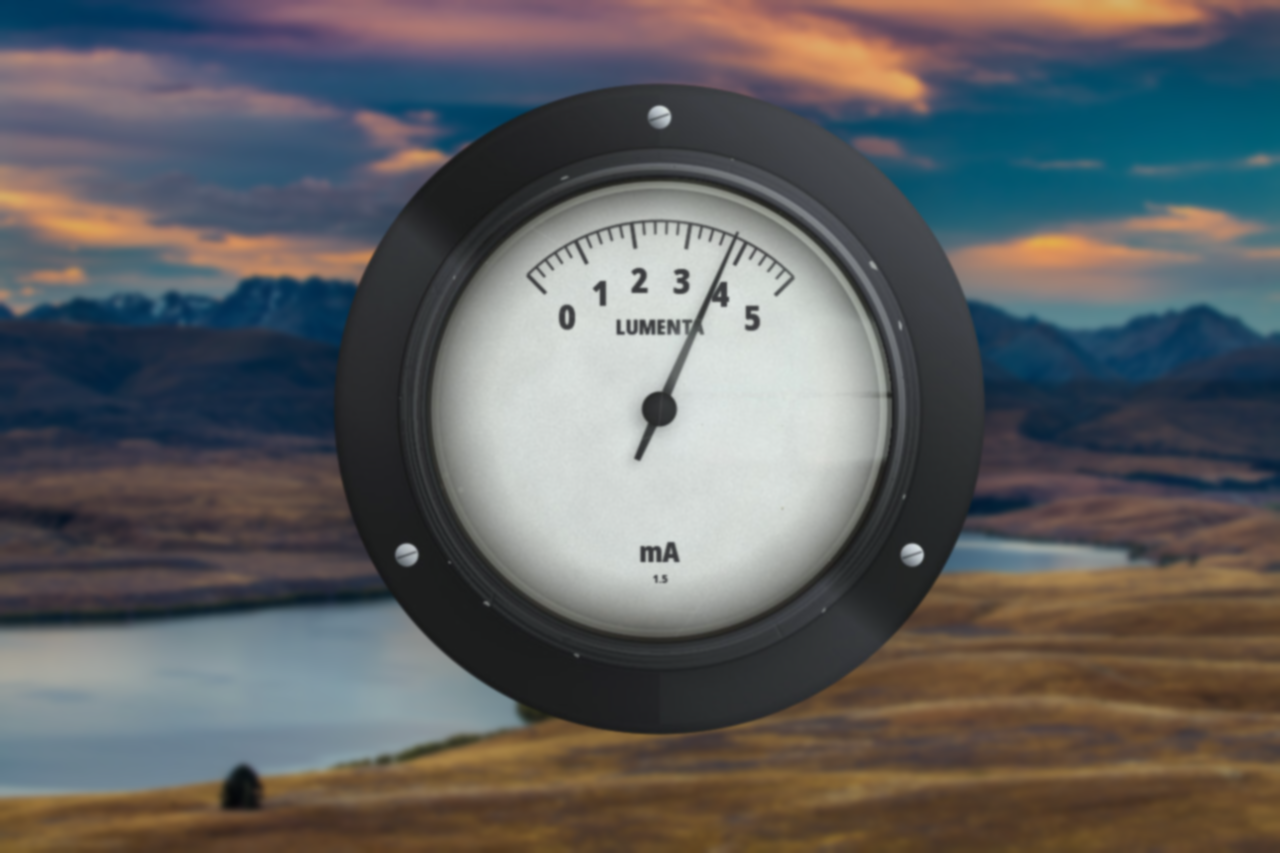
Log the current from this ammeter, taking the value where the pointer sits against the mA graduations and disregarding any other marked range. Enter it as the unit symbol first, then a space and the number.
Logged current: mA 3.8
